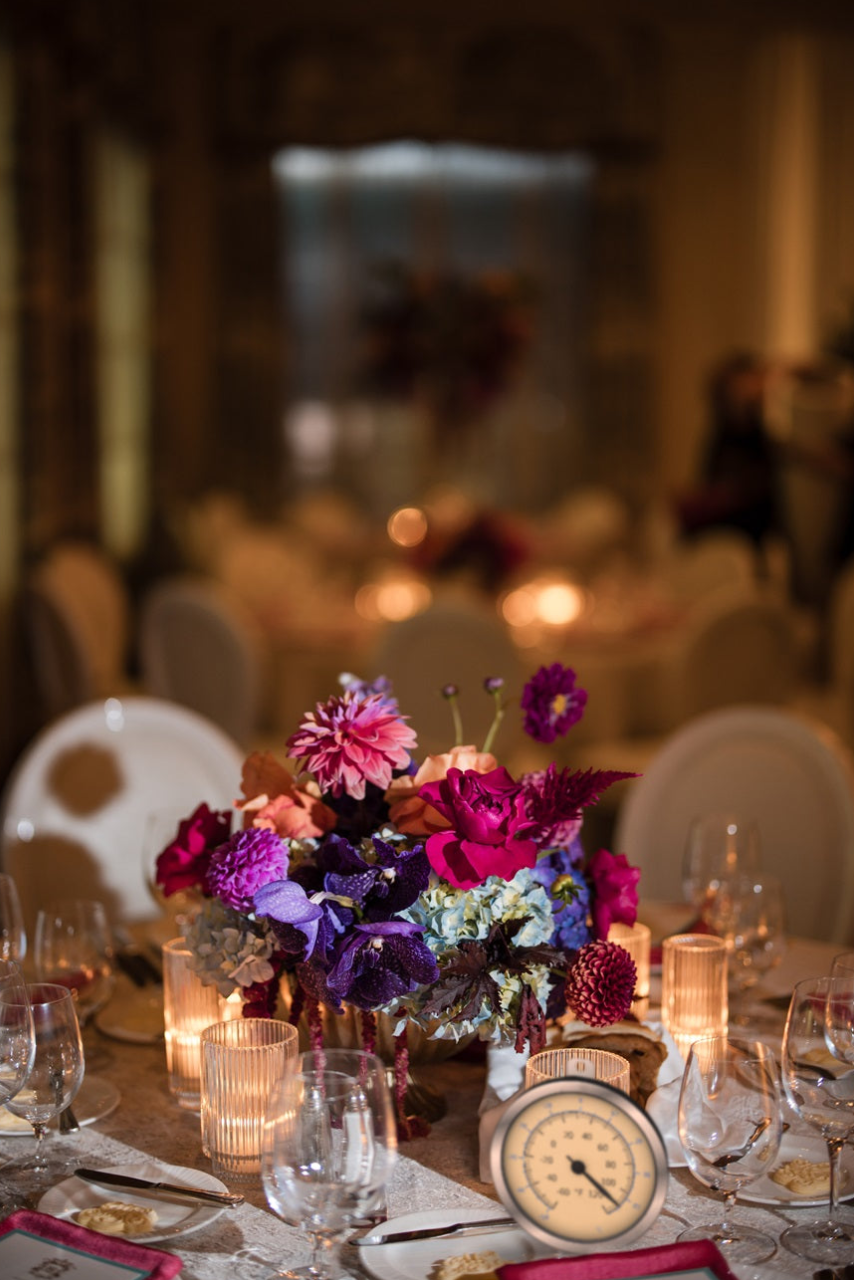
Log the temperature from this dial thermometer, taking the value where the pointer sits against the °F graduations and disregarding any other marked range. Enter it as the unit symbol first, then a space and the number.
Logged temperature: °F 110
